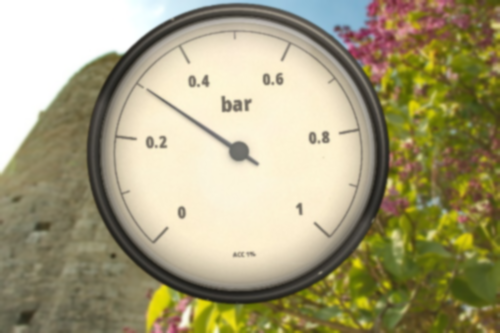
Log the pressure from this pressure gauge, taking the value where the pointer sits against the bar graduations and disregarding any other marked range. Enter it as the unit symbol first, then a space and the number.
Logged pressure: bar 0.3
